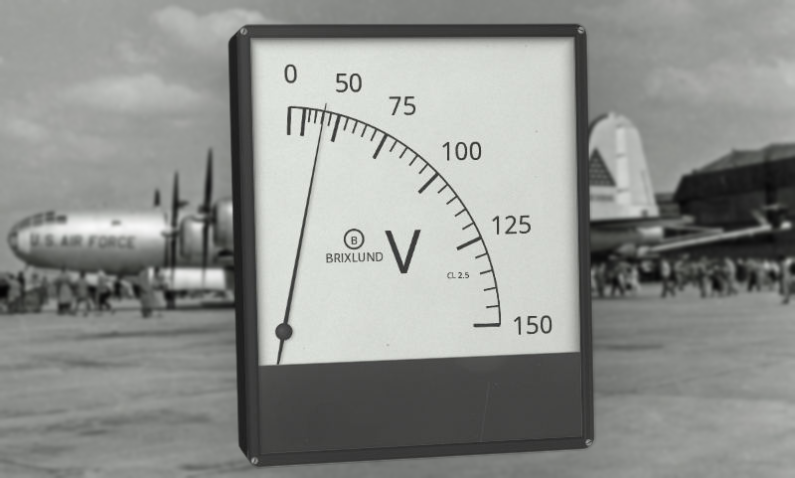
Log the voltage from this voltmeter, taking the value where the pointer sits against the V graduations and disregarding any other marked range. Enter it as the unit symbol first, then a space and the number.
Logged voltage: V 40
